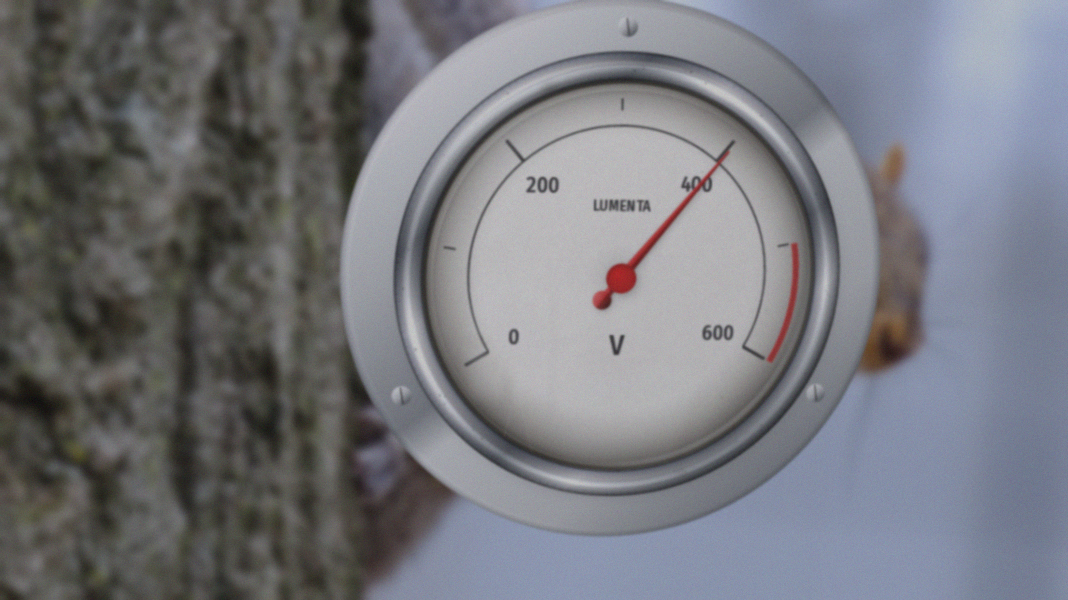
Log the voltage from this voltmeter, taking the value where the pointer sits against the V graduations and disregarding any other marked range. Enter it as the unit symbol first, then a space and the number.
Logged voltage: V 400
